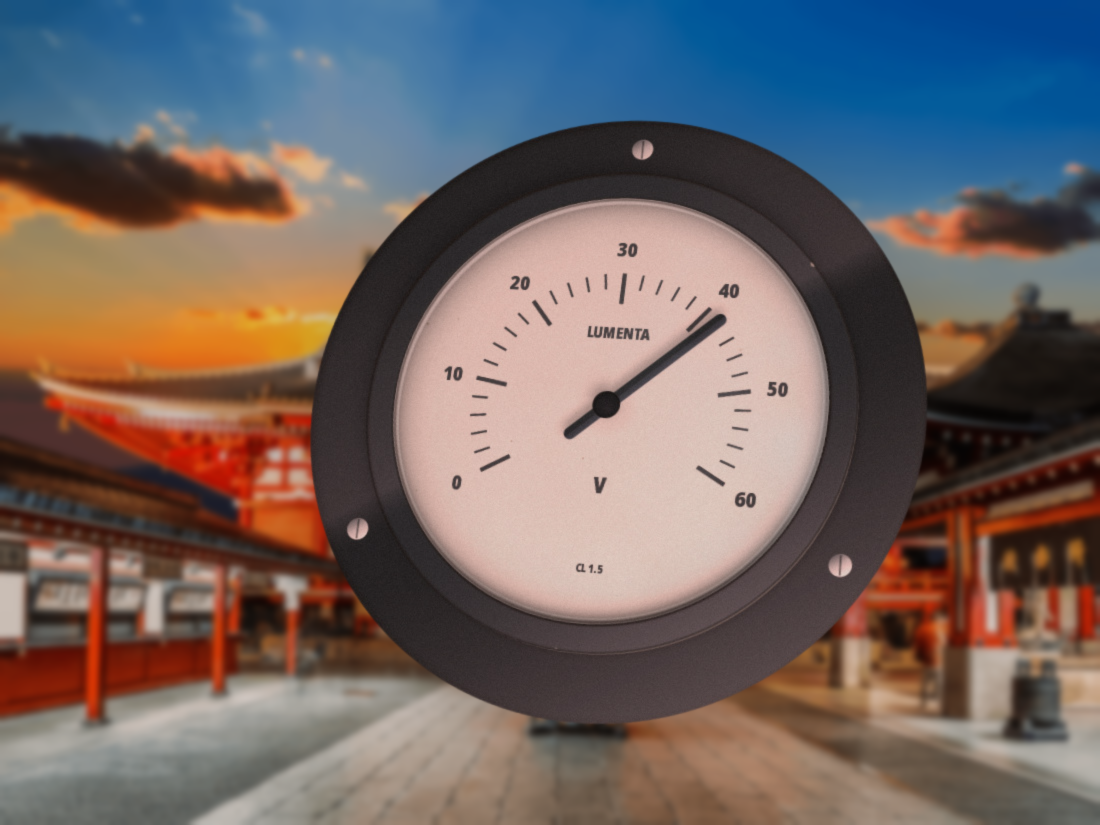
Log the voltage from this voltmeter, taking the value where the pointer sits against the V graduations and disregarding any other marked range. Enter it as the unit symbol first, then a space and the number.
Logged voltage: V 42
